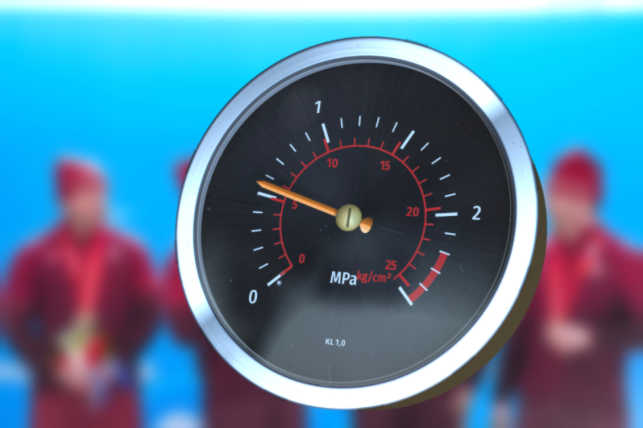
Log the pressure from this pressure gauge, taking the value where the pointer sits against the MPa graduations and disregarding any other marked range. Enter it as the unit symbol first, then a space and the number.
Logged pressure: MPa 0.55
